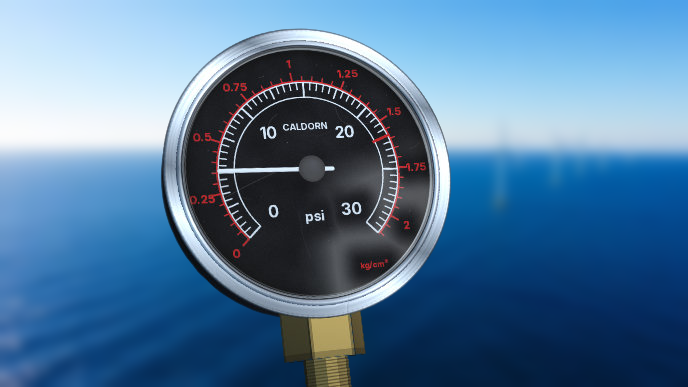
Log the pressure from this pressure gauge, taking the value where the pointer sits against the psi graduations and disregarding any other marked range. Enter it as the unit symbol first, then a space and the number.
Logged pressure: psi 5
